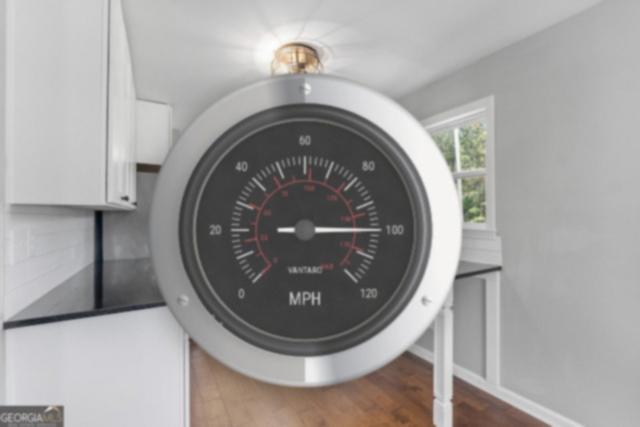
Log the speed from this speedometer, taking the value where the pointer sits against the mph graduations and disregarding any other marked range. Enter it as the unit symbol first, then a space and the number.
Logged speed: mph 100
